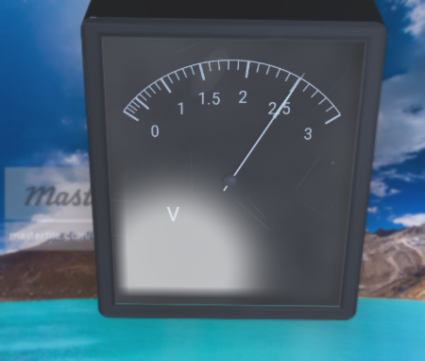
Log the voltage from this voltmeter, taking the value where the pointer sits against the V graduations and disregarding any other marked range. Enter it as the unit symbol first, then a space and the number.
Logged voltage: V 2.5
